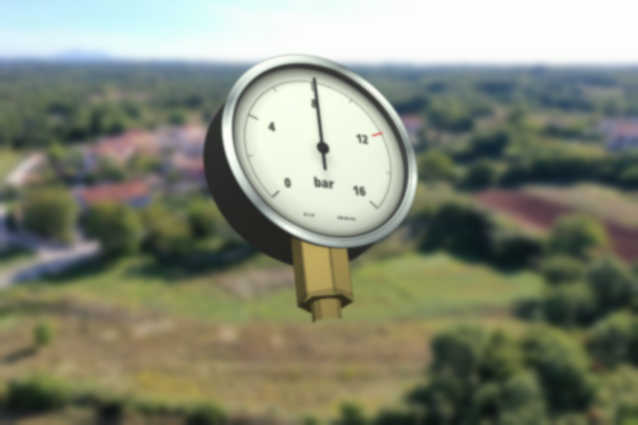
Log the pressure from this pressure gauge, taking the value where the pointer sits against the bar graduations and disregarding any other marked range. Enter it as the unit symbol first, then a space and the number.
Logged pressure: bar 8
